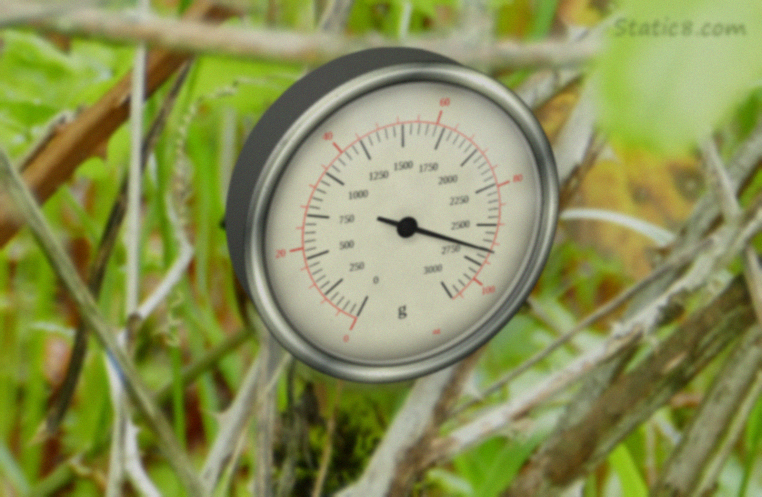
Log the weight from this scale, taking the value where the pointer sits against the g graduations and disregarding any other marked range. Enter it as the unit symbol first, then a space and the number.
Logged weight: g 2650
